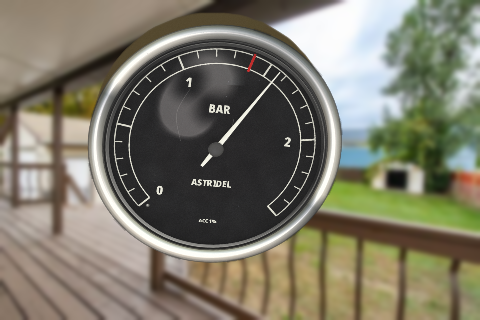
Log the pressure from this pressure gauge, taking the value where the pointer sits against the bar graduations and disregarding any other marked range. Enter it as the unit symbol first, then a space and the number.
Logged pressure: bar 1.55
